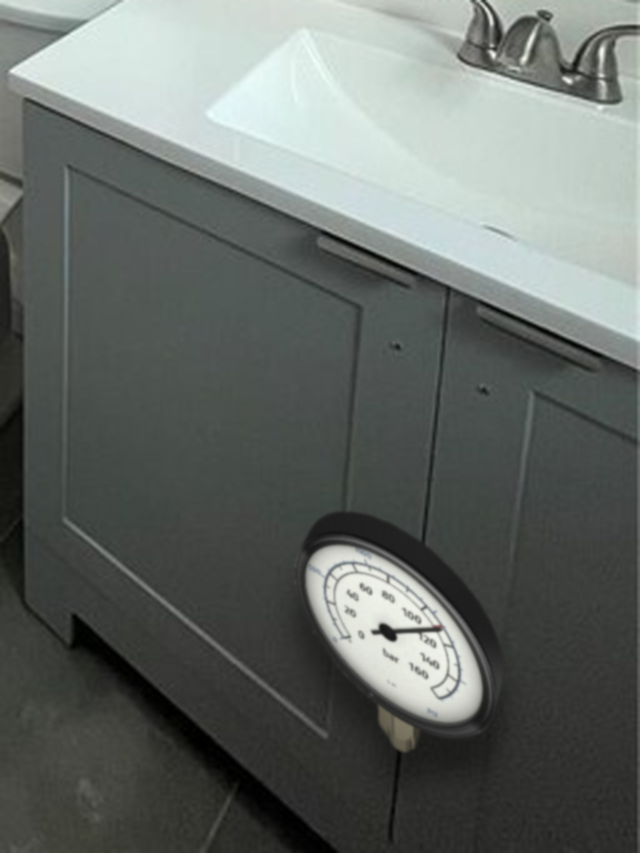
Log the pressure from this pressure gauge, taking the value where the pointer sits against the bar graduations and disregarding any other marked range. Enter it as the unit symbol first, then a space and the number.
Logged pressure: bar 110
